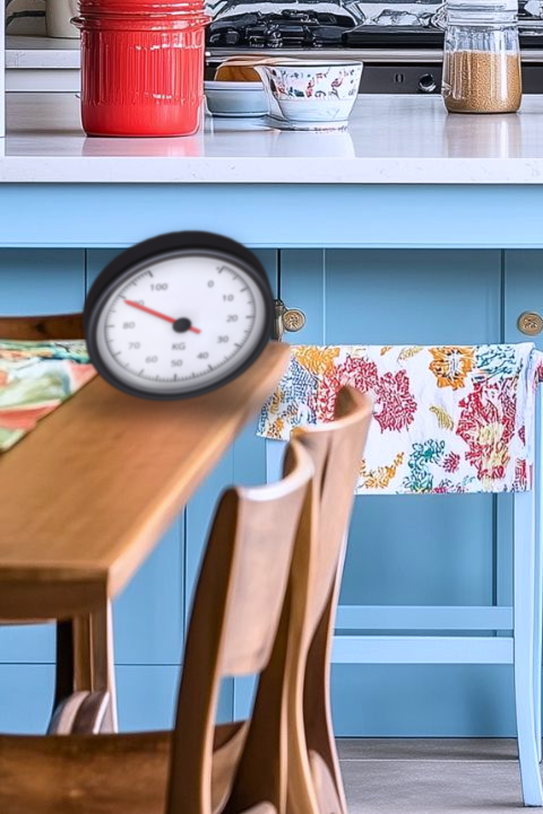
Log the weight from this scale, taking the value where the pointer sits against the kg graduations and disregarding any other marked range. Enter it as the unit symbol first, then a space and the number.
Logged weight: kg 90
